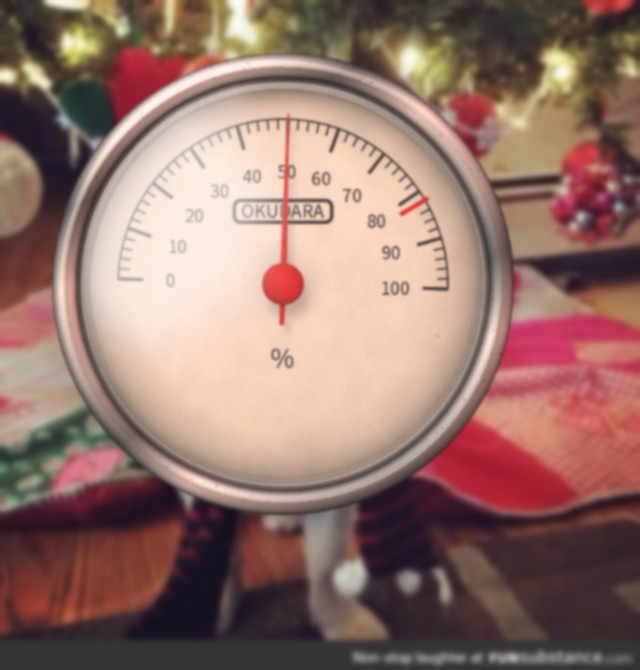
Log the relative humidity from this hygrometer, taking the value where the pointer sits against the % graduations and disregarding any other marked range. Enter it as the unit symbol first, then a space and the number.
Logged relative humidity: % 50
